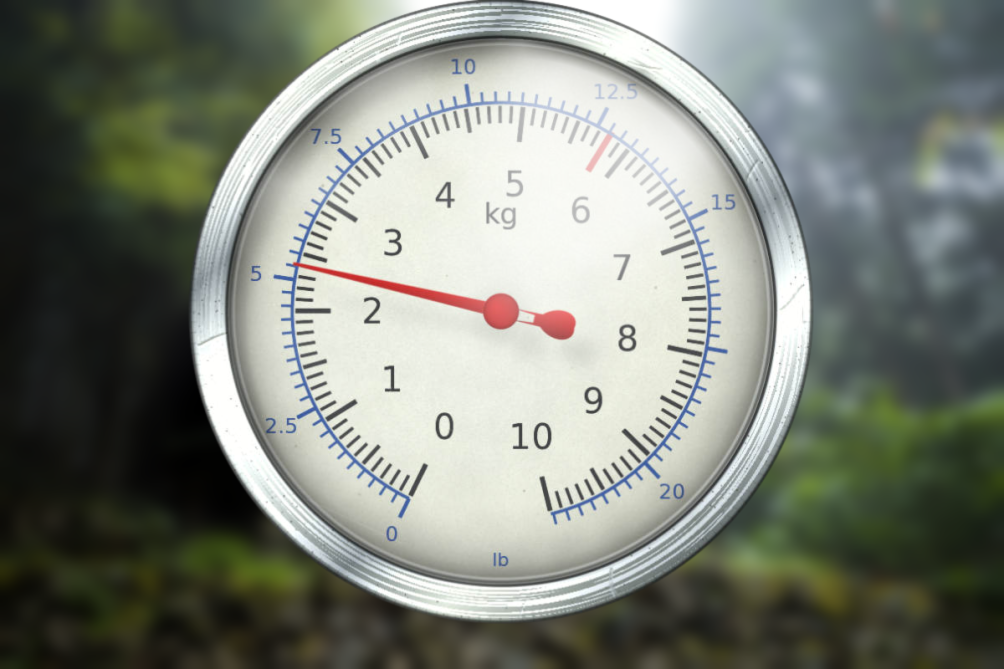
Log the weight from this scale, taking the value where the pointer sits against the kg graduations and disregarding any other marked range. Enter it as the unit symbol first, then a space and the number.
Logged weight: kg 2.4
